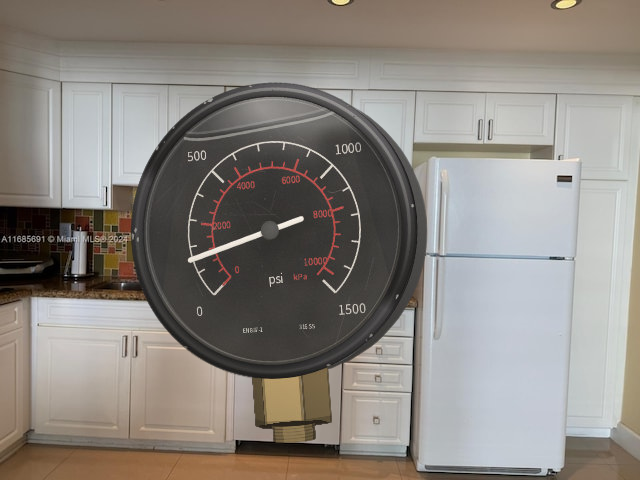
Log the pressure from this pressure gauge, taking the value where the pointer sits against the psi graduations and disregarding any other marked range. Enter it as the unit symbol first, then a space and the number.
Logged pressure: psi 150
